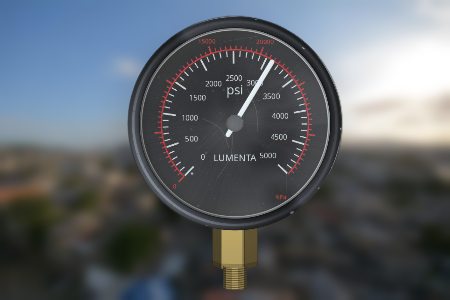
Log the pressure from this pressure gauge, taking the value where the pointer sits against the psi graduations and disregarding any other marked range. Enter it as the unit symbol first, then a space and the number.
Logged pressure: psi 3100
